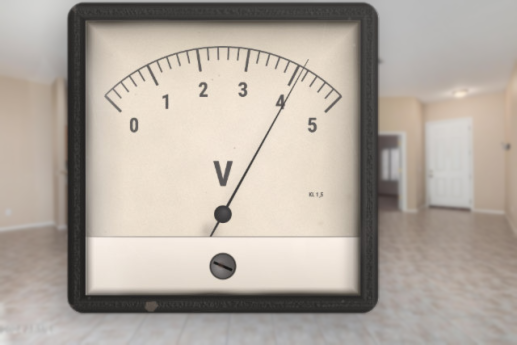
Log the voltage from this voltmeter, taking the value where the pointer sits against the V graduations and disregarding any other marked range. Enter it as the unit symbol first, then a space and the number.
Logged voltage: V 4.1
